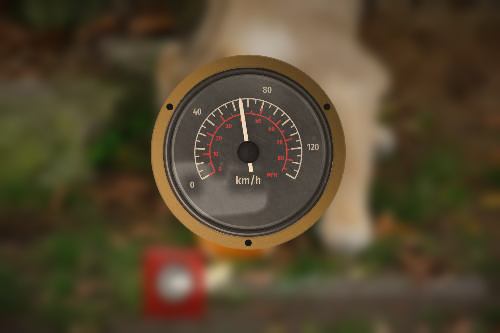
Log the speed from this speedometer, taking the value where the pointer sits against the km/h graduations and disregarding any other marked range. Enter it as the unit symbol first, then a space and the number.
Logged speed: km/h 65
